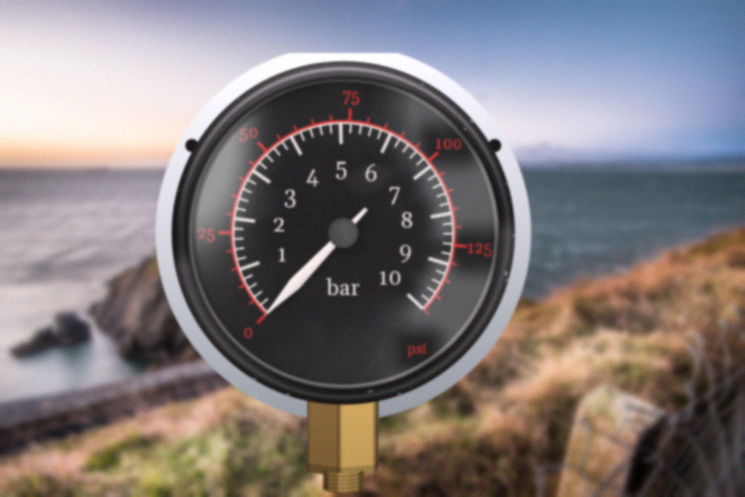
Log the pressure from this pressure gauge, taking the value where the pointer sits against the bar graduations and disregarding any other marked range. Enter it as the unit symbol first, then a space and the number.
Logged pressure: bar 0
